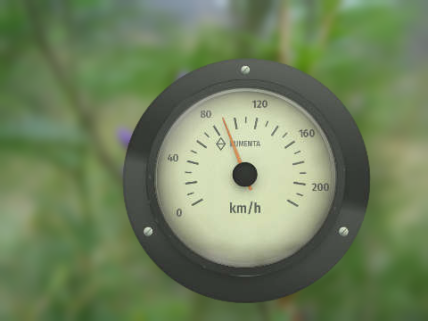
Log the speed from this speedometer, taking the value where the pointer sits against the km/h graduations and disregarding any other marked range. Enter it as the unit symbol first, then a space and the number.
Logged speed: km/h 90
